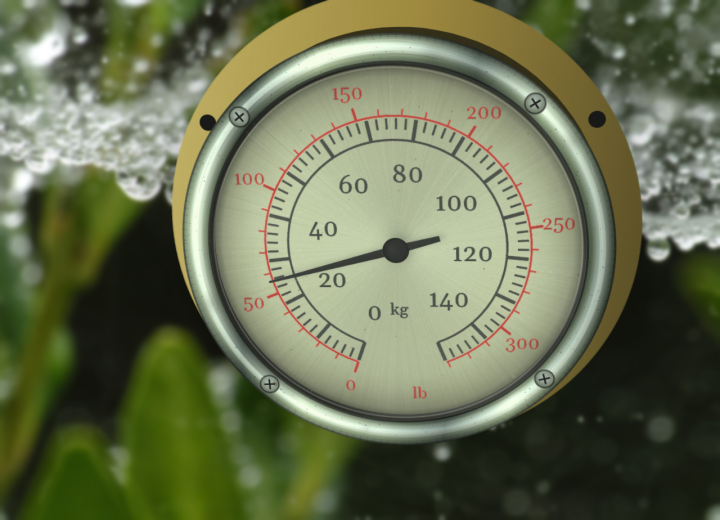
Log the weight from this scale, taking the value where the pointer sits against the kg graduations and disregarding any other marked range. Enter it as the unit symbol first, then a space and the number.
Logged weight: kg 26
